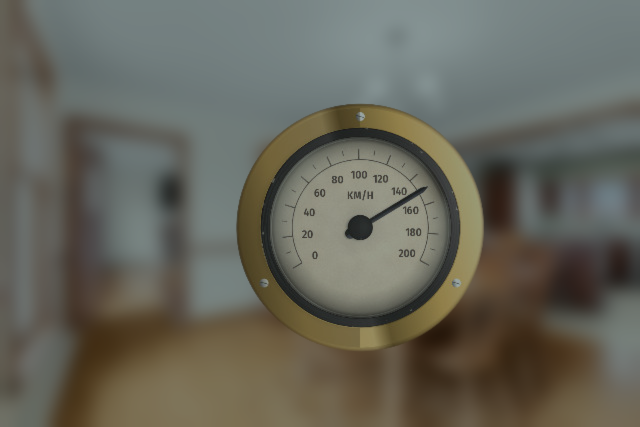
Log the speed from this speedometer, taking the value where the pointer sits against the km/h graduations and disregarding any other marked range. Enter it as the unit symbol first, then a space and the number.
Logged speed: km/h 150
